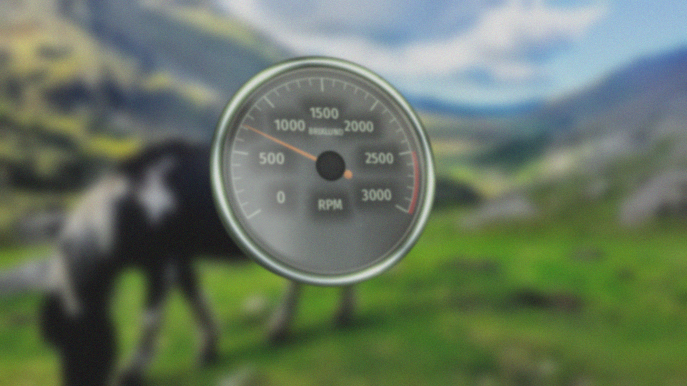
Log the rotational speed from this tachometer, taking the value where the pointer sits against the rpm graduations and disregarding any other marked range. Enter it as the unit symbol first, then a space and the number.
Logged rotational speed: rpm 700
